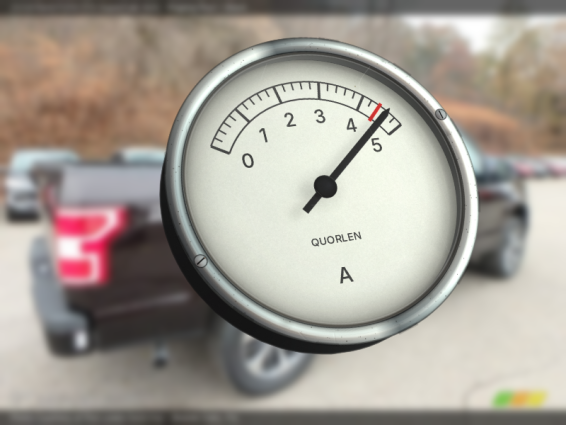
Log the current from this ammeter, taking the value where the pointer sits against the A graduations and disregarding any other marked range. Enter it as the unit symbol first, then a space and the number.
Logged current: A 4.6
